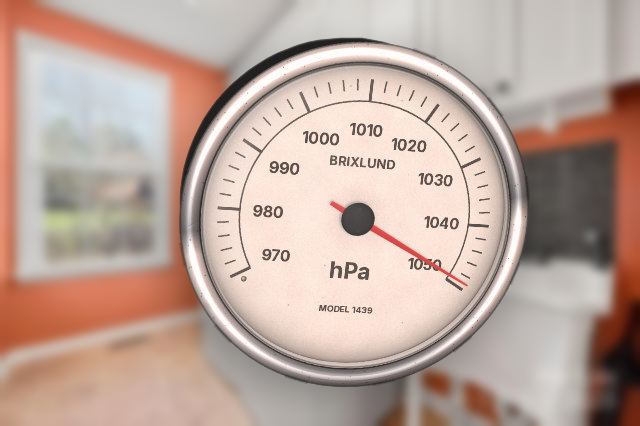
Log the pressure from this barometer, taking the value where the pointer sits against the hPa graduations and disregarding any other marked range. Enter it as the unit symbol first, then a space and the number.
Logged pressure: hPa 1049
